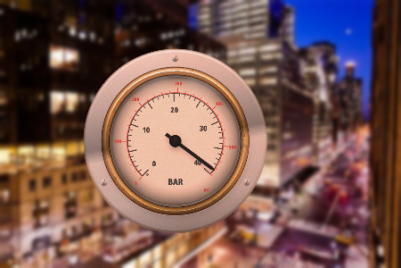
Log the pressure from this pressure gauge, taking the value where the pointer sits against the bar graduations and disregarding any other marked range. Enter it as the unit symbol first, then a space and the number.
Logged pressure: bar 39
